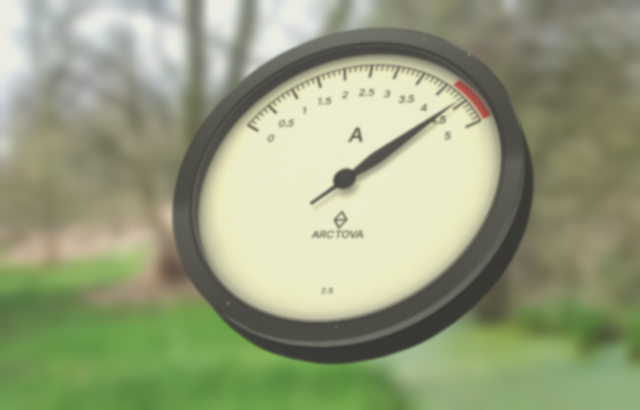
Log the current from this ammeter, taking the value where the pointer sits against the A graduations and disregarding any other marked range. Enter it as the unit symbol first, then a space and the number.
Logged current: A 4.5
